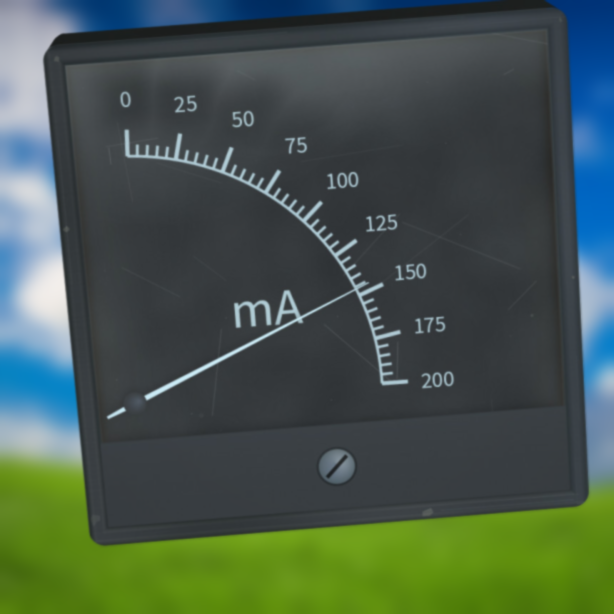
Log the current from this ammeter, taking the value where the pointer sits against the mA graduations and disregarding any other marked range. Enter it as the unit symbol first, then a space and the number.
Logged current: mA 145
